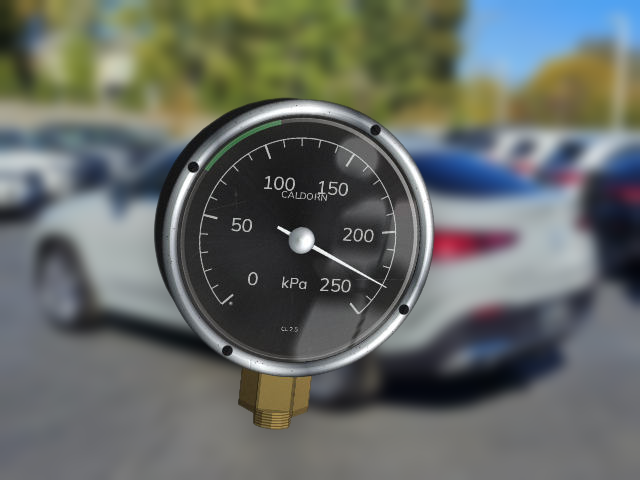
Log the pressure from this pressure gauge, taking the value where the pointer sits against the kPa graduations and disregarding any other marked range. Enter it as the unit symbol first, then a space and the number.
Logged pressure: kPa 230
